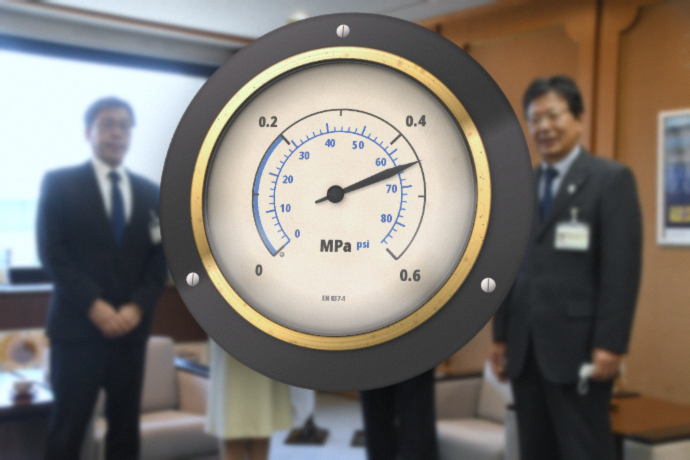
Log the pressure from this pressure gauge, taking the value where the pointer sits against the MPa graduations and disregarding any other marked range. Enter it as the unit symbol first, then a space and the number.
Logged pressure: MPa 0.45
